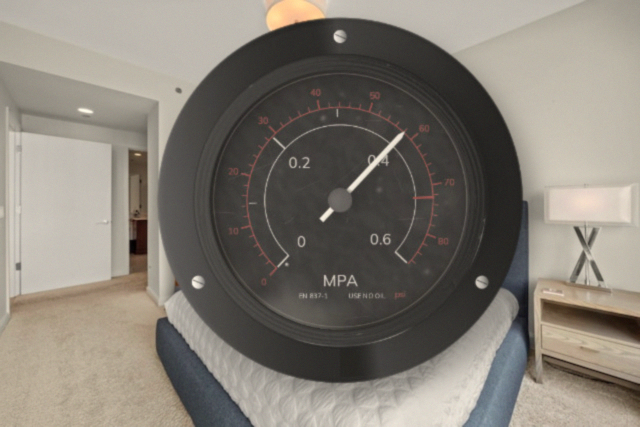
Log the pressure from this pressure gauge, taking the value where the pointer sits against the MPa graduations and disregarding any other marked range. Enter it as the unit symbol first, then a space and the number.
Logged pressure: MPa 0.4
